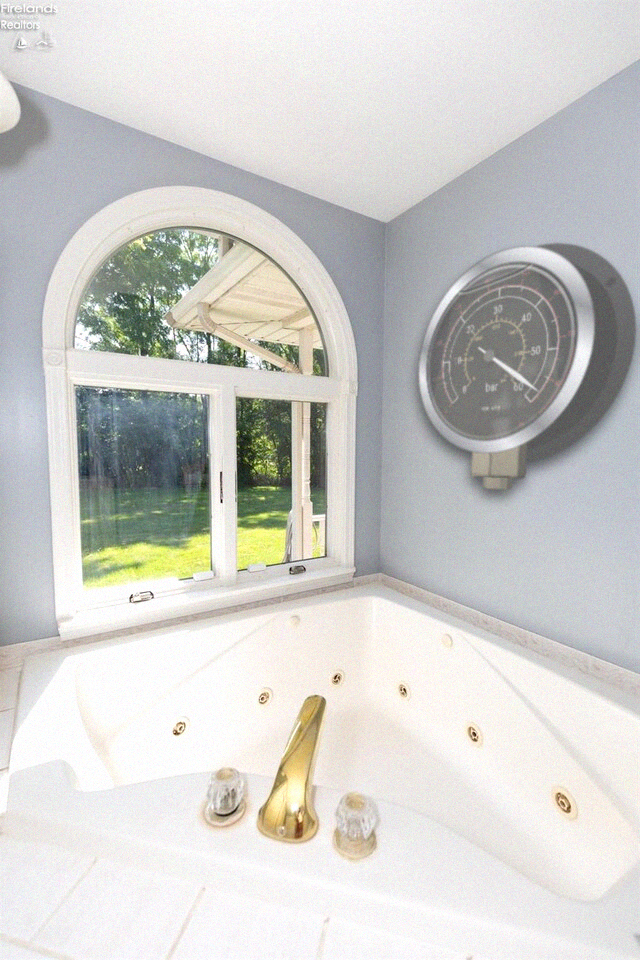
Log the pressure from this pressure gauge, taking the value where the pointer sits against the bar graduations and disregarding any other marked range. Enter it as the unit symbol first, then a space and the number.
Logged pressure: bar 57.5
